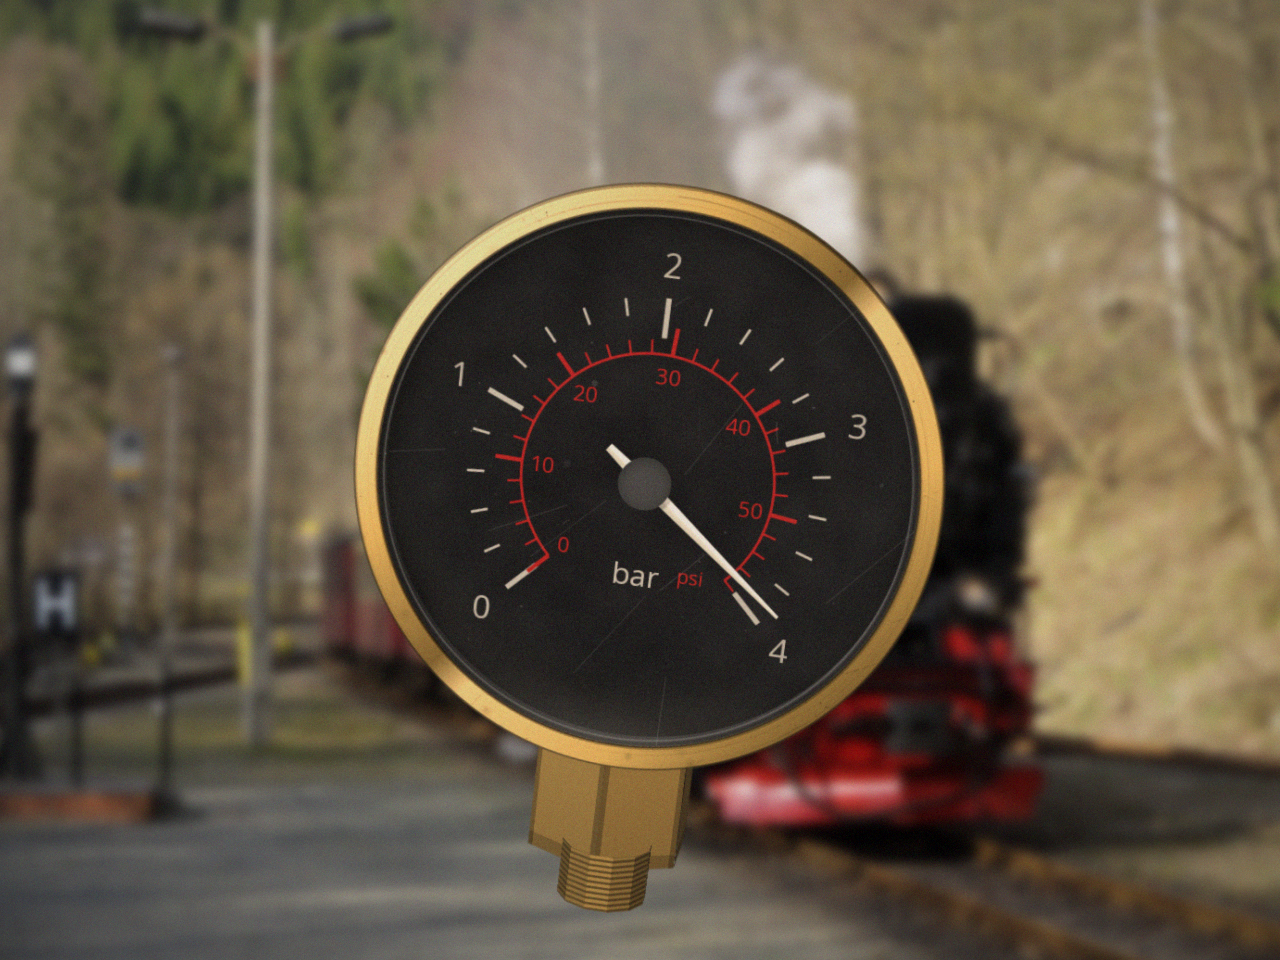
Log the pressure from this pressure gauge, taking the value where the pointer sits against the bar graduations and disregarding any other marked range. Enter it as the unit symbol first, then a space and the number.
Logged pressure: bar 3.9
